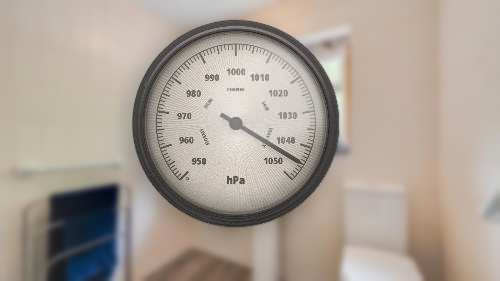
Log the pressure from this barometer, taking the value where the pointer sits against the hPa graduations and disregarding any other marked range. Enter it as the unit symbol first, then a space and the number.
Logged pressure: hPa 1045
